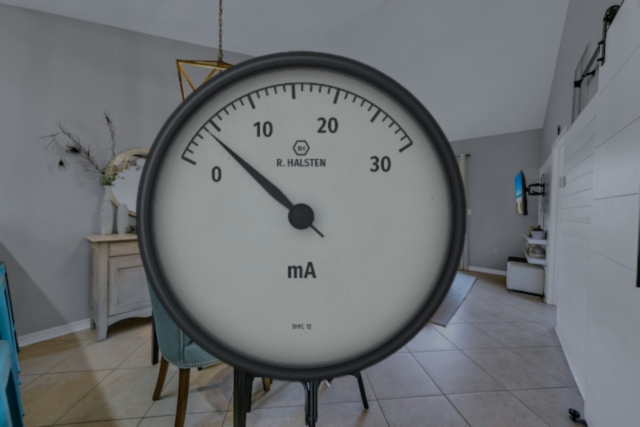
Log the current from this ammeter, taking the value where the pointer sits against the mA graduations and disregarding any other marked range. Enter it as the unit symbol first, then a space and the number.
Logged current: mA 4
